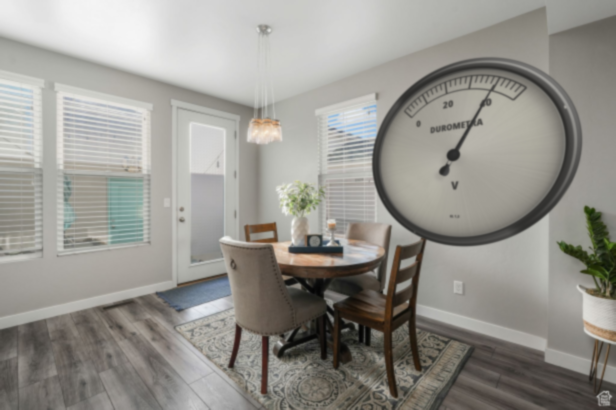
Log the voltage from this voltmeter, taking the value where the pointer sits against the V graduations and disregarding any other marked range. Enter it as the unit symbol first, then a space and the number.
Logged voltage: V 40
